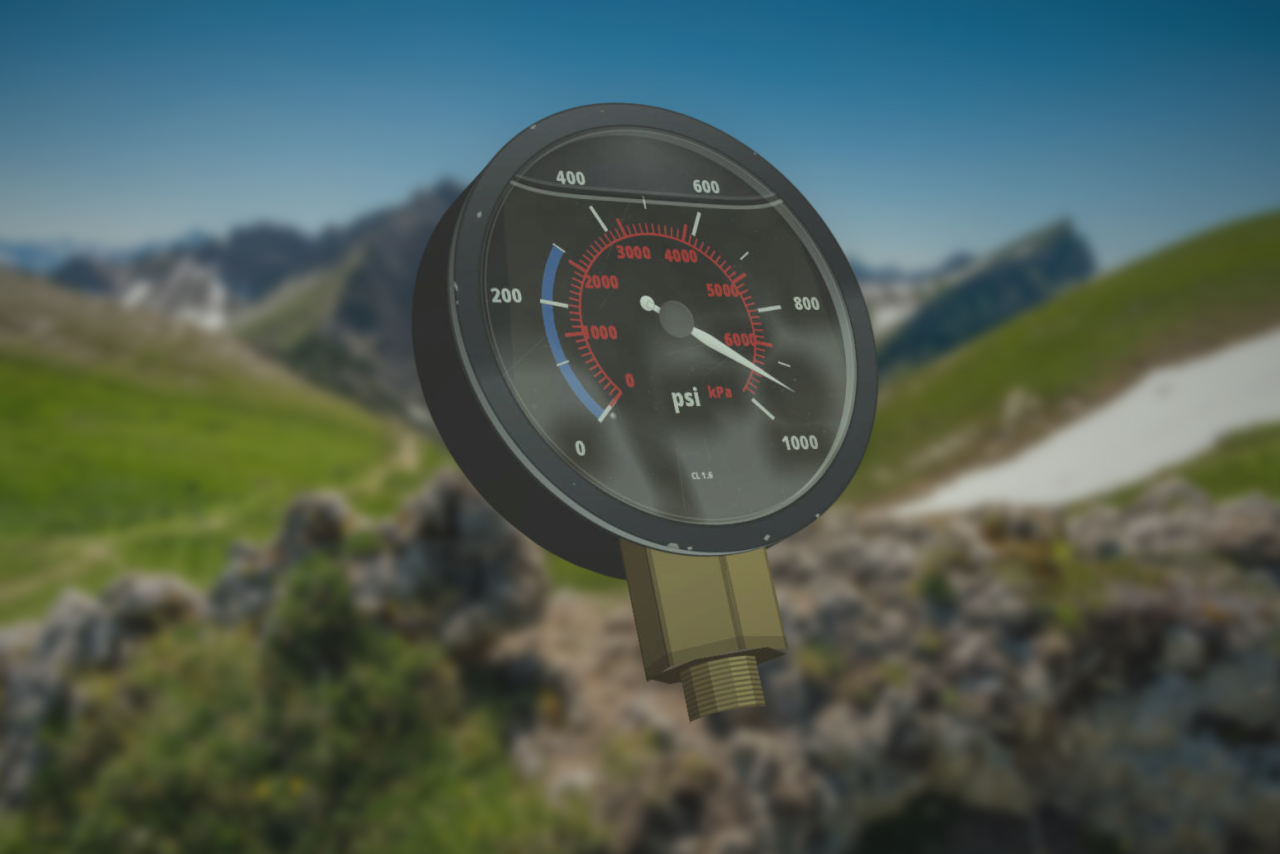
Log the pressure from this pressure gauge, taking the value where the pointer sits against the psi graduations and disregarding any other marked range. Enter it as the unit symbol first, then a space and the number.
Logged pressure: psi 950
